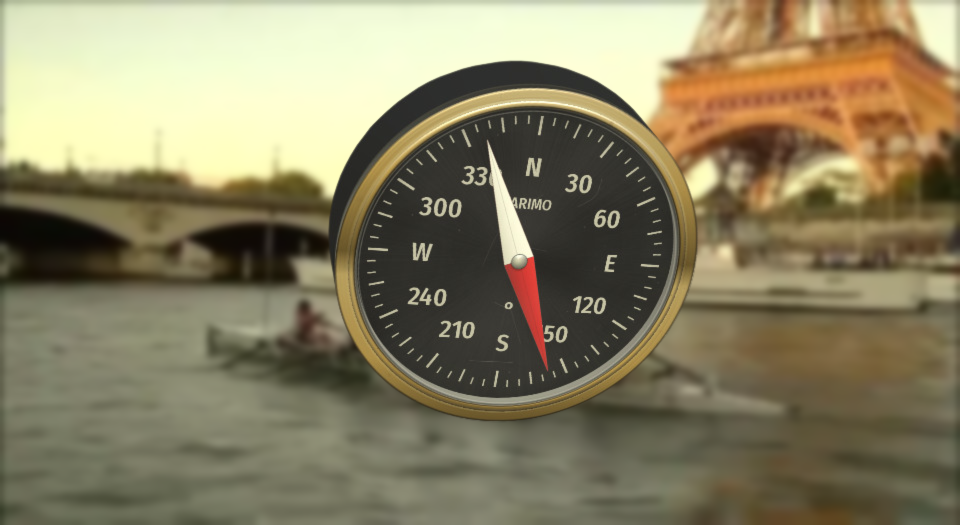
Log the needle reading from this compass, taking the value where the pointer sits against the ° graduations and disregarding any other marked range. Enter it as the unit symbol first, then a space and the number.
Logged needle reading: ° 157.5
